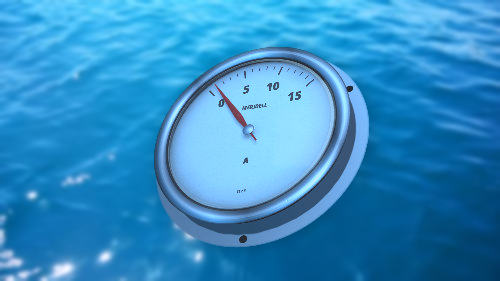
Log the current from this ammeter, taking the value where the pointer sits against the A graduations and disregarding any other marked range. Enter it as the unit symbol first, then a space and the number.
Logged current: A 1
